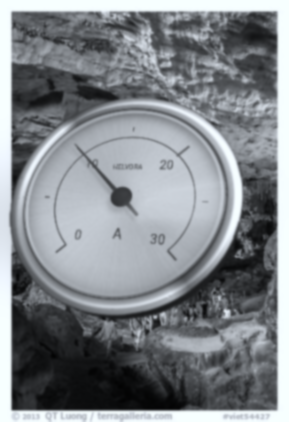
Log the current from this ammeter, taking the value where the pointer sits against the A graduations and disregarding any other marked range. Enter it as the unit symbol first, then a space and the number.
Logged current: A 10
